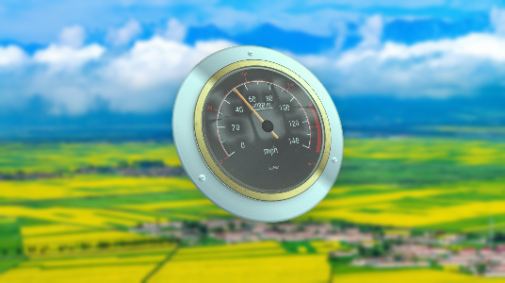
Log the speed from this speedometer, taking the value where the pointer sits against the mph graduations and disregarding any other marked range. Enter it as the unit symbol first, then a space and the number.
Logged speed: mph 50
